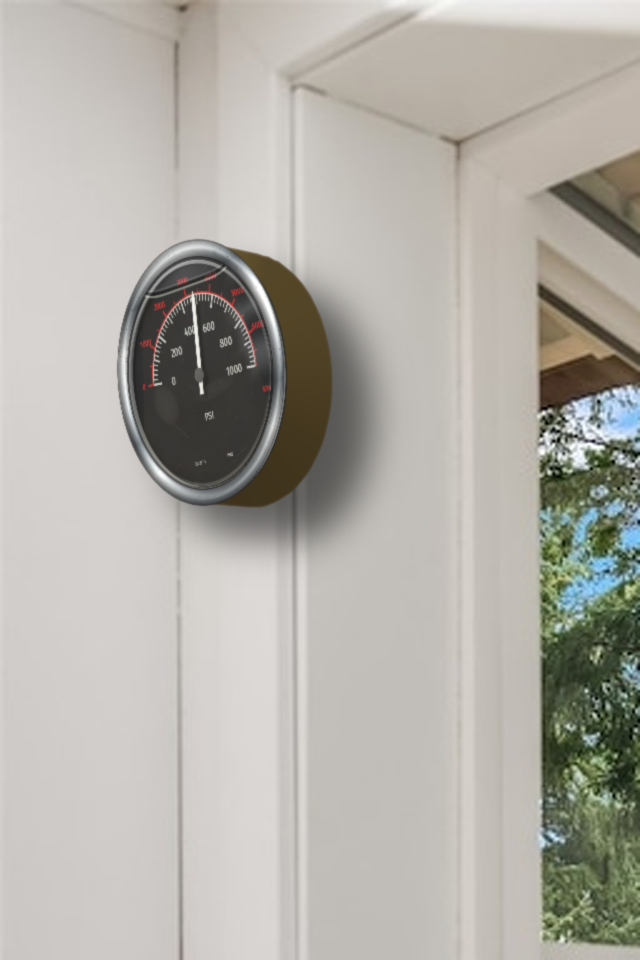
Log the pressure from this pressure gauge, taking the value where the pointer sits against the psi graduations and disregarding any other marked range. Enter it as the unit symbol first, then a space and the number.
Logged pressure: psi 500
